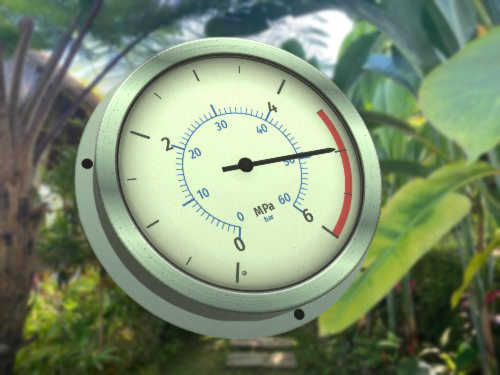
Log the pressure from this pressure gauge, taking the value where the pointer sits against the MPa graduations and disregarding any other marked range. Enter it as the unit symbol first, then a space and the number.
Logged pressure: MPa 5
